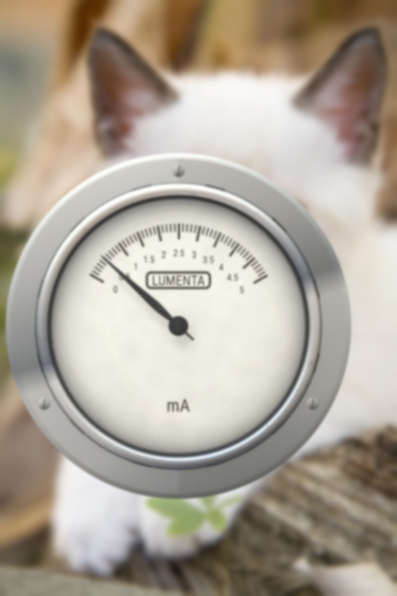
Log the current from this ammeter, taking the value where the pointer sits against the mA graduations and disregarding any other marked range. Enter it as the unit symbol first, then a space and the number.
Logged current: mA 0.5
